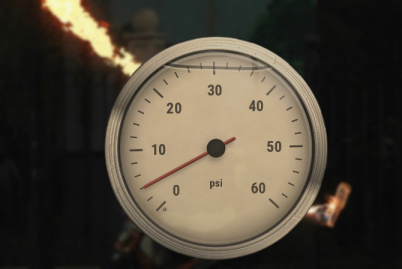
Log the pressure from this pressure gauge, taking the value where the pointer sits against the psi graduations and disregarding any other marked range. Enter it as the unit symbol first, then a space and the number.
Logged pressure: psi 4
